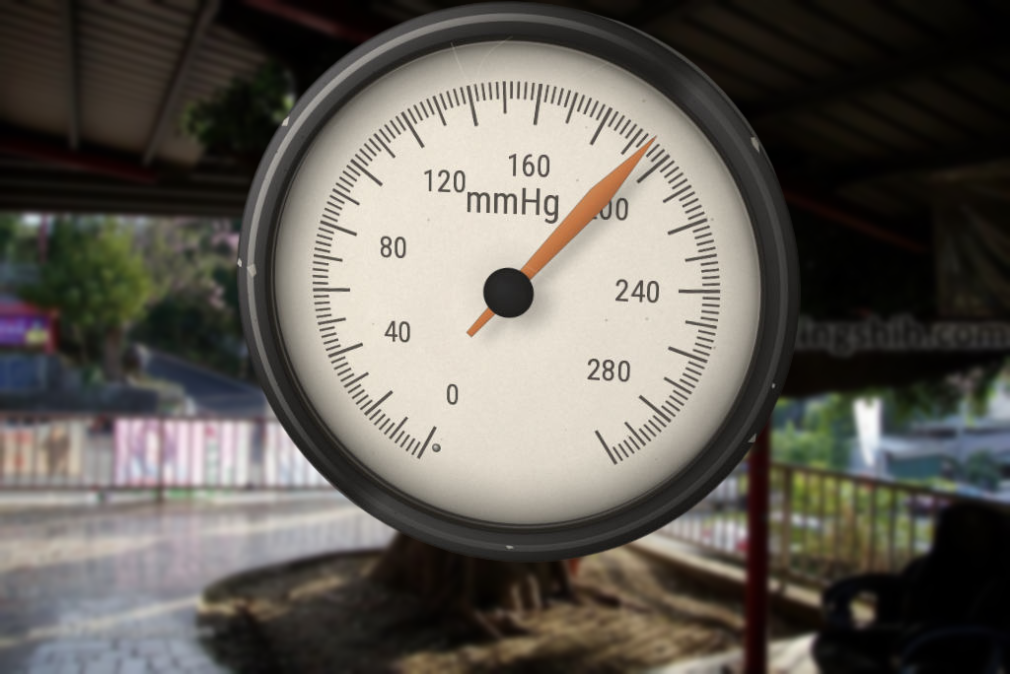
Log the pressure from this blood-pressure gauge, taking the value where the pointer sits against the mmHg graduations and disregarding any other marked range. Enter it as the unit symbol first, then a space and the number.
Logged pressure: mmHg 194
